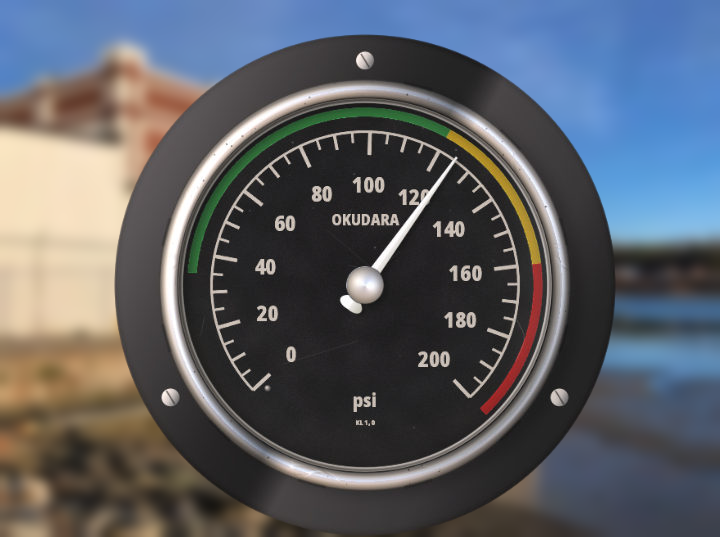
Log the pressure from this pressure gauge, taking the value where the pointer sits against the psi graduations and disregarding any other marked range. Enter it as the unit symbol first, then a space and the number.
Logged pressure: psi 125
